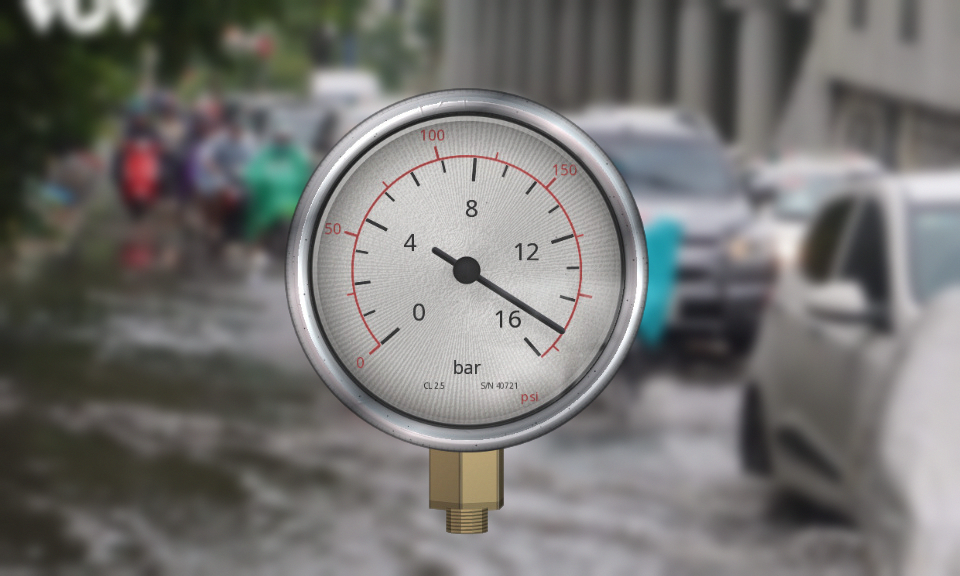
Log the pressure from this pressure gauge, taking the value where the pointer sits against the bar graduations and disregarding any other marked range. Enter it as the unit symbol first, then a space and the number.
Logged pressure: bar 15
